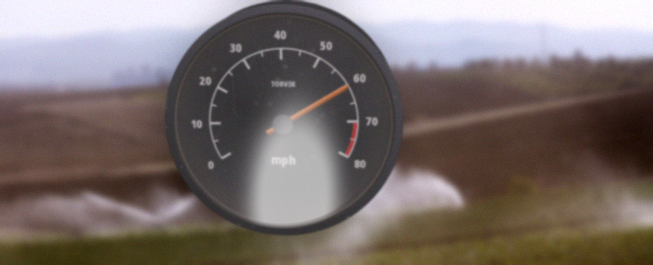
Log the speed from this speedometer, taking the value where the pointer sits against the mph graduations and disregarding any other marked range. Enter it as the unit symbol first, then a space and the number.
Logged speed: mph 60
